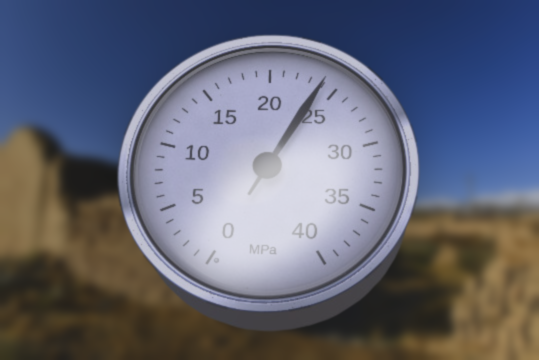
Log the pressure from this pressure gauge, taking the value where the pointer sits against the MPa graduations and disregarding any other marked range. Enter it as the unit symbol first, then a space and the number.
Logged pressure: MPa 24
